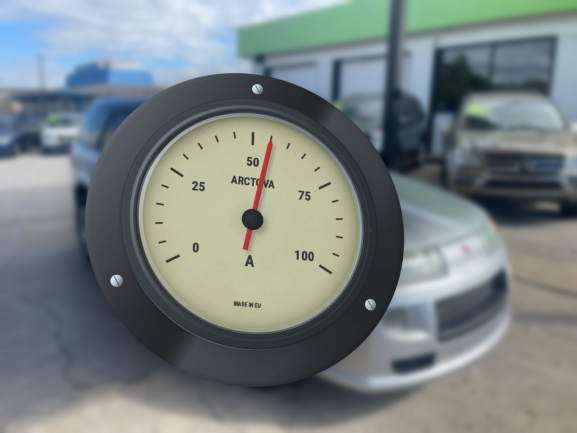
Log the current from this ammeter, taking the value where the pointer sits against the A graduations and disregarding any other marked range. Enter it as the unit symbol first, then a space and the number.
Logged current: A 55
